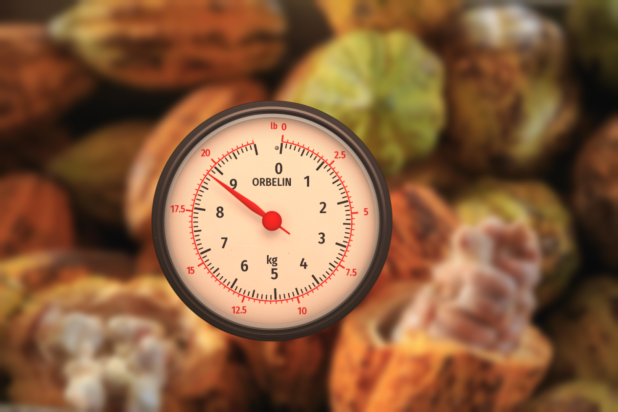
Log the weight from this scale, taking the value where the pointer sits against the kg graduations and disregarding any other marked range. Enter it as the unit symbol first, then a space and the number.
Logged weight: kg 8.8
